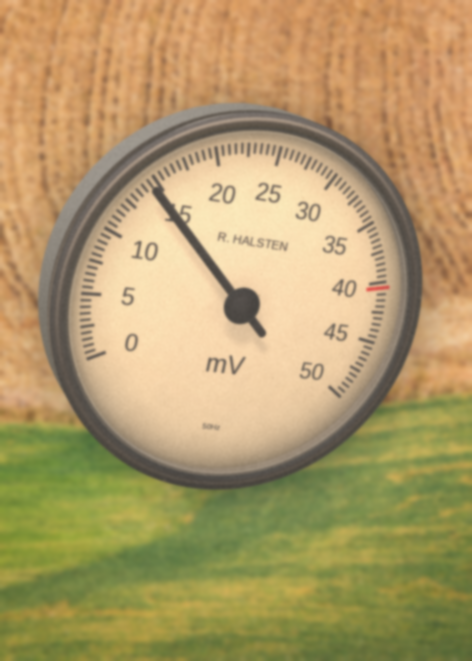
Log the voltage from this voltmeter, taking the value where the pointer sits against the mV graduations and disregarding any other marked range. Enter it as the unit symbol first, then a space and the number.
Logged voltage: mV 14.5
